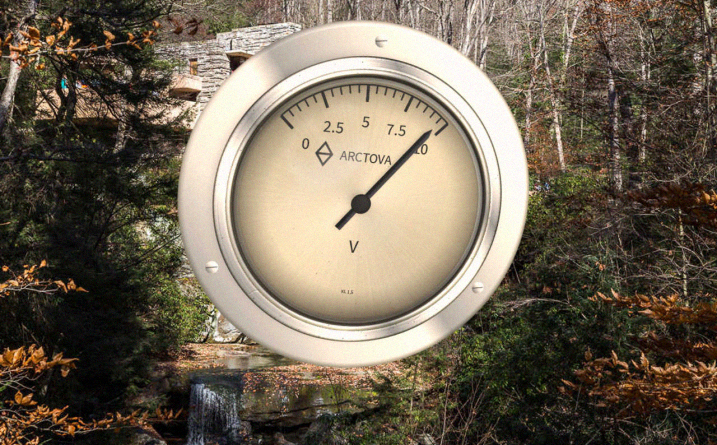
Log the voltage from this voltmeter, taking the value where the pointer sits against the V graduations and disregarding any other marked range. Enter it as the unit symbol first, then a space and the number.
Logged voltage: V 9.5
